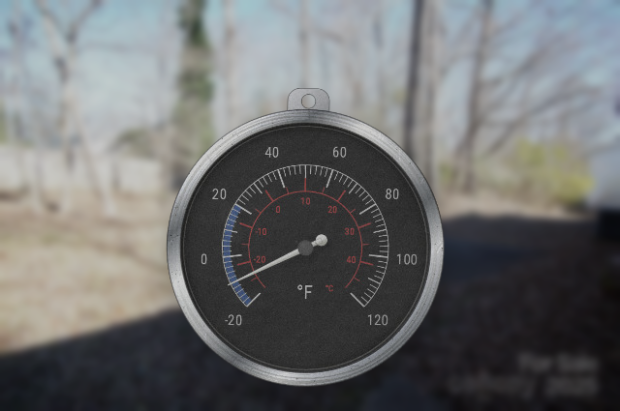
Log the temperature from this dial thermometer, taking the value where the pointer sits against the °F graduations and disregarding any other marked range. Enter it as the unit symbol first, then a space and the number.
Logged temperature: °F -10
